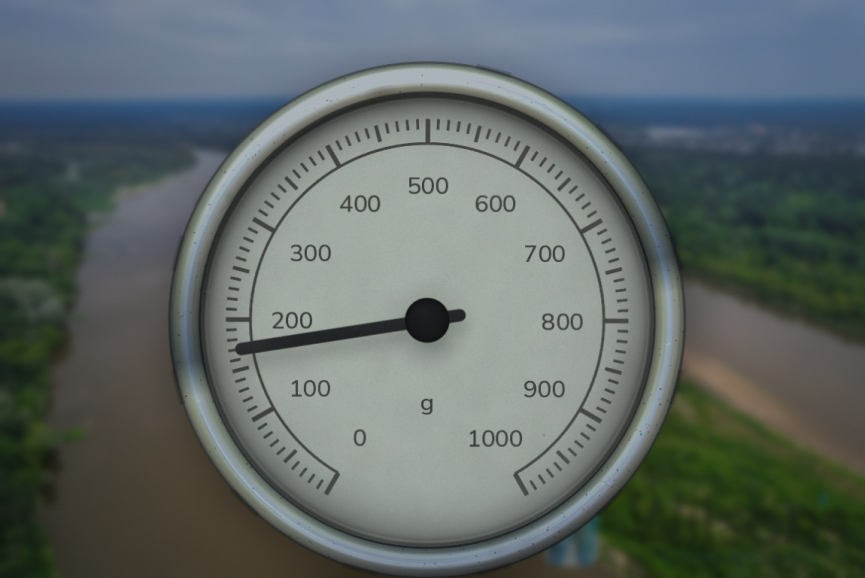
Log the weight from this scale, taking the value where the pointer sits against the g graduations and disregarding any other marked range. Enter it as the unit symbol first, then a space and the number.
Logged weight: g 170
